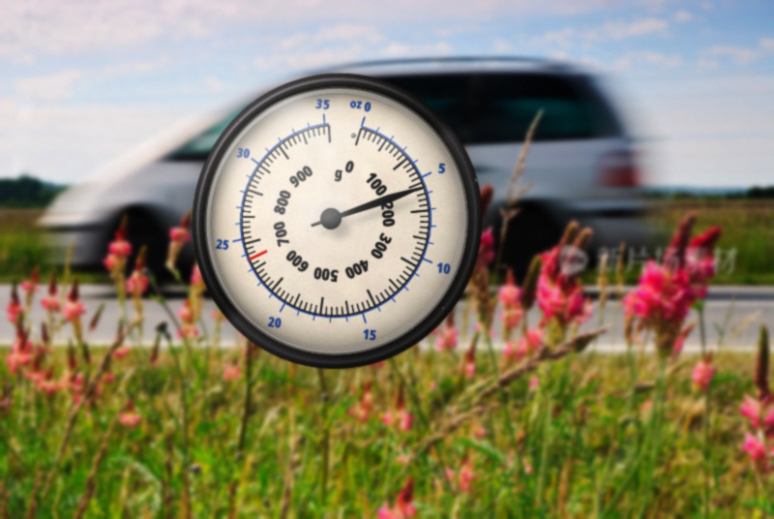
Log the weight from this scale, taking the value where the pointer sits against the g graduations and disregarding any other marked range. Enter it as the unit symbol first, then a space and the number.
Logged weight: g 160
